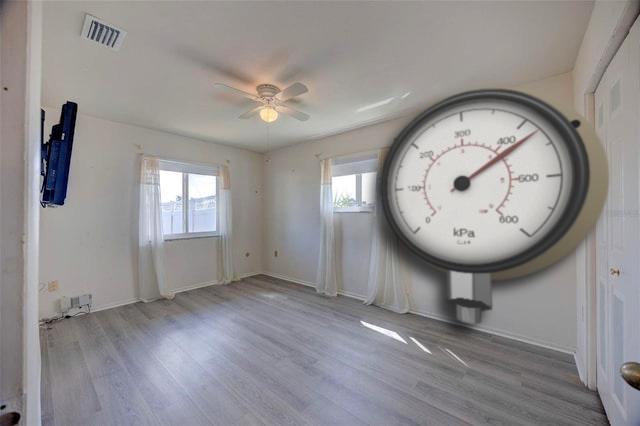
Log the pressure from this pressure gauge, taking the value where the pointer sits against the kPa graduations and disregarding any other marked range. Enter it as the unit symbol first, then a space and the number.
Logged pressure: kPa 425
